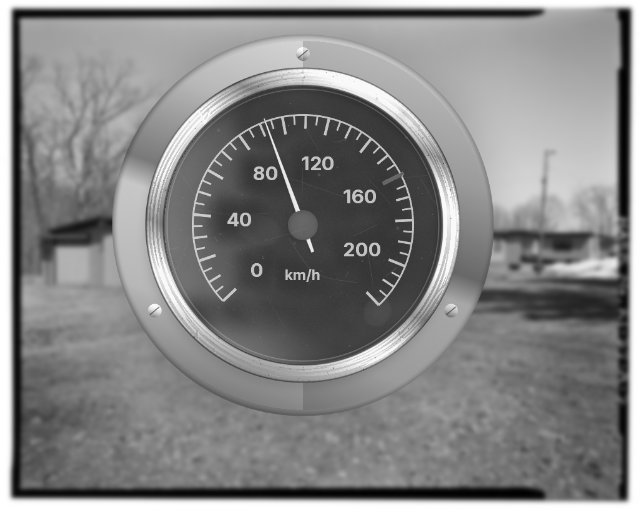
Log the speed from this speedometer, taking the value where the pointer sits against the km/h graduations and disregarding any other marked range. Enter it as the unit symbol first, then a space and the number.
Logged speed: km/h 92.5
